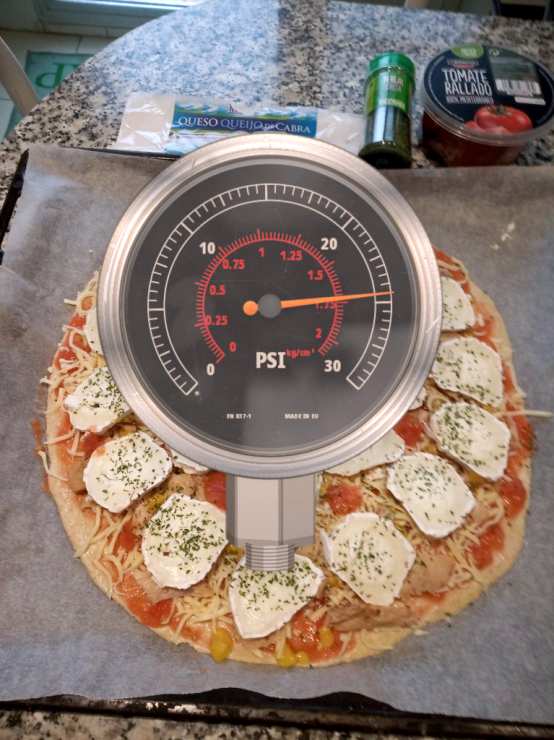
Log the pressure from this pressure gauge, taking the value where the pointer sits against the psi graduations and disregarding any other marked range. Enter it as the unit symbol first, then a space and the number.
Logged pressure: psi 24.5
